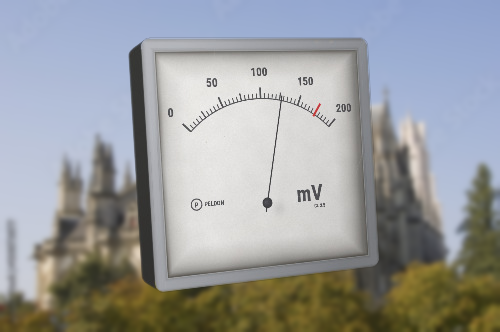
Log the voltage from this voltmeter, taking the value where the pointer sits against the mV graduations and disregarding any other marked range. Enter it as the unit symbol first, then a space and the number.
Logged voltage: mV 125
